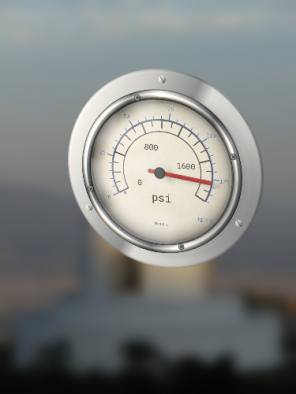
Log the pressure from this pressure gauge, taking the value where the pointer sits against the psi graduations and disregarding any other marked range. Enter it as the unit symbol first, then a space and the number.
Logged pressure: psi 1800
